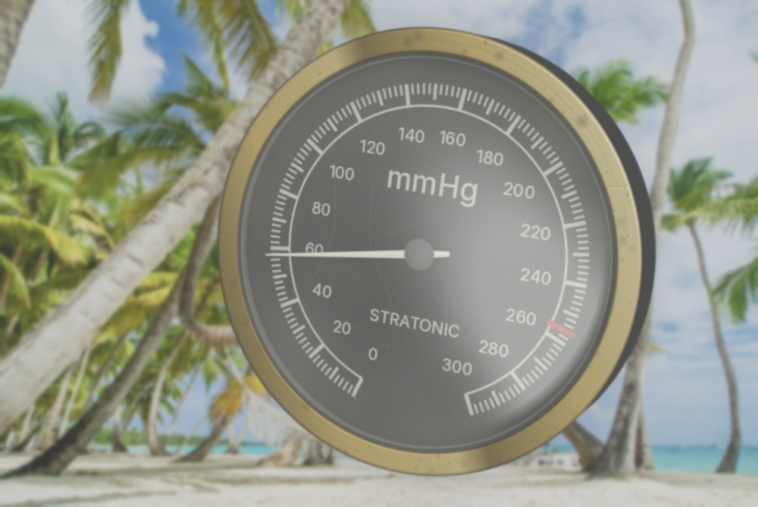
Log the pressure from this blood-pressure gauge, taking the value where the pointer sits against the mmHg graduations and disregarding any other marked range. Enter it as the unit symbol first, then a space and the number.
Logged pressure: mmHg 58
